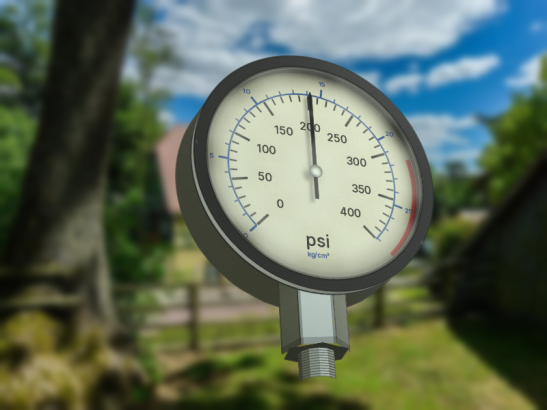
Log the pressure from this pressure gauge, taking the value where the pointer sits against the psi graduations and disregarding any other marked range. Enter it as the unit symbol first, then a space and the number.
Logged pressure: psi 200
